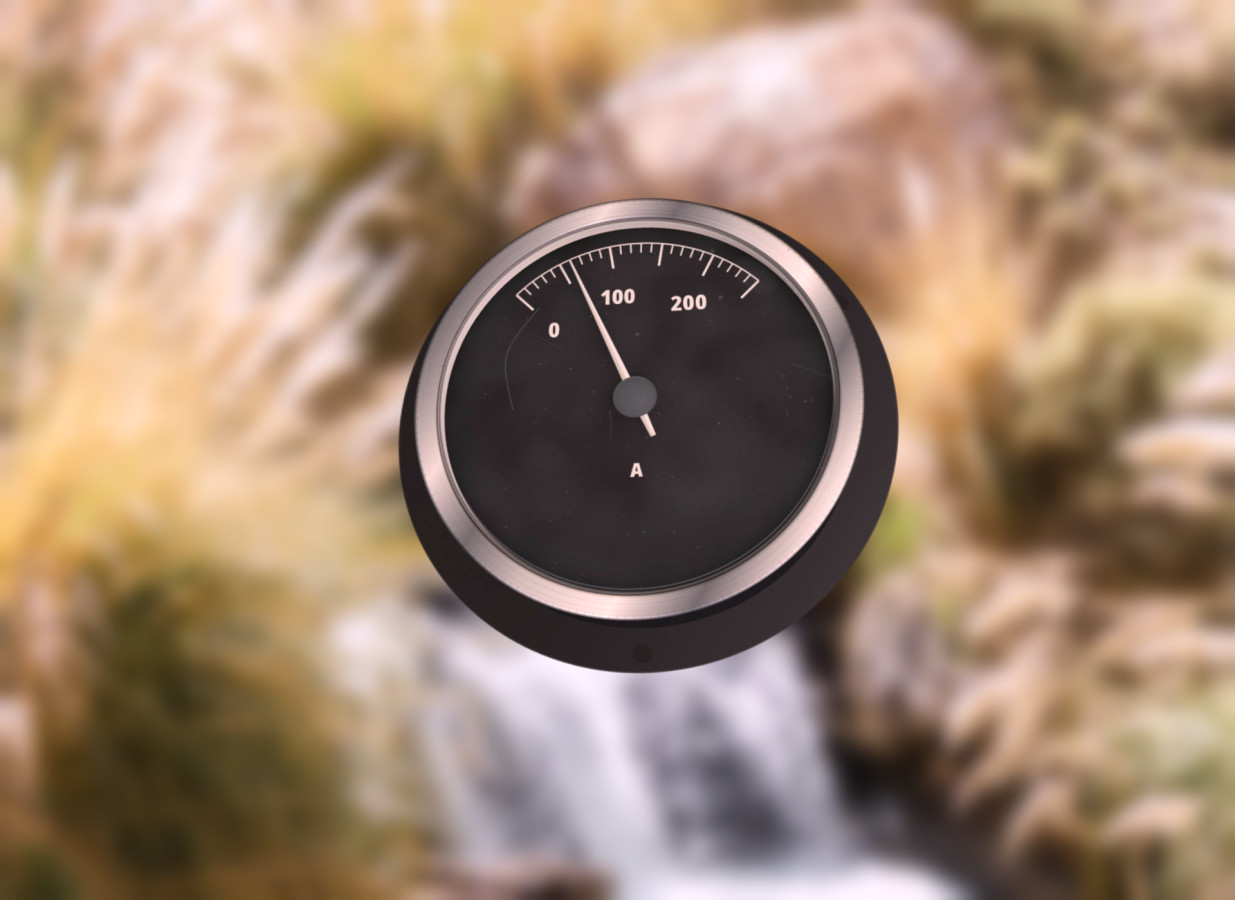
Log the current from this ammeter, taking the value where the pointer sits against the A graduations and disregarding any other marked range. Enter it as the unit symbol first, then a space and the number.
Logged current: A 60
